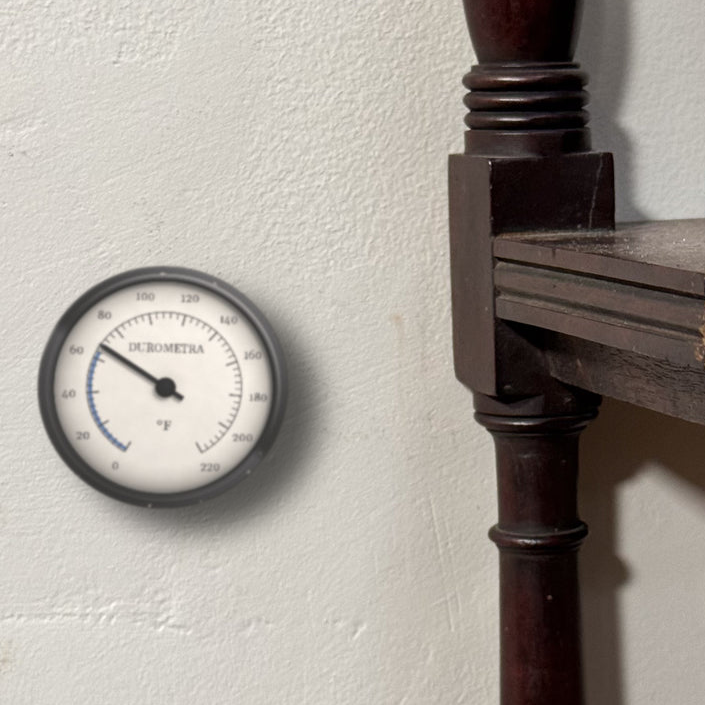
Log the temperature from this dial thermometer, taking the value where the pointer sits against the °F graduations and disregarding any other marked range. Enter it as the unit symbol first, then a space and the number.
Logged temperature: °F 68
